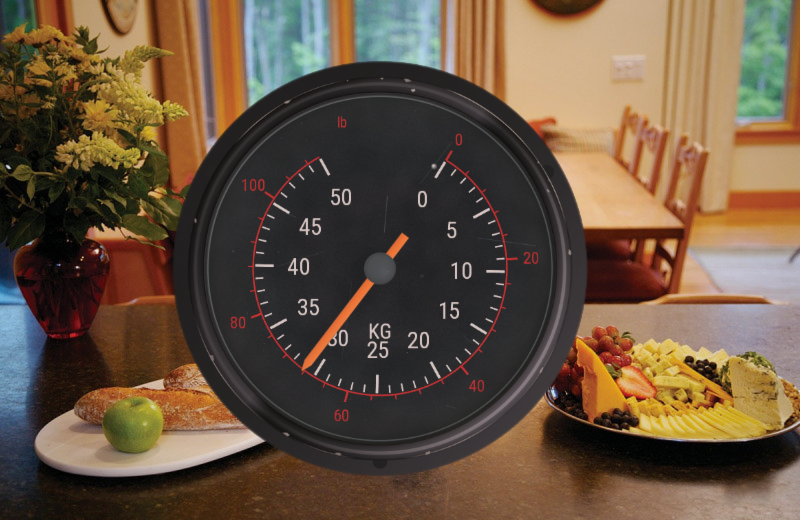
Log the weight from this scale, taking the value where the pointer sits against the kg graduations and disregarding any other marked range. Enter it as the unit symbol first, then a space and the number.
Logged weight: kg 31
